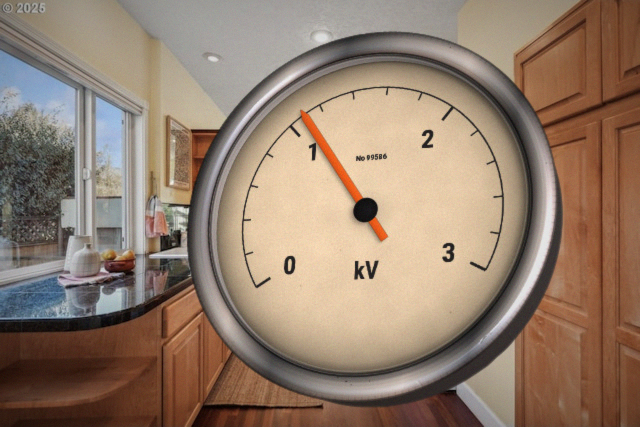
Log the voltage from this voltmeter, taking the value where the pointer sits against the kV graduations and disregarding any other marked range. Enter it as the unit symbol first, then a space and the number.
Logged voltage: kV 1.1
